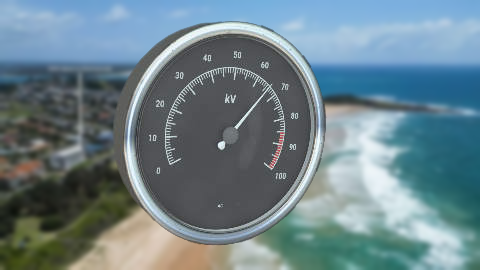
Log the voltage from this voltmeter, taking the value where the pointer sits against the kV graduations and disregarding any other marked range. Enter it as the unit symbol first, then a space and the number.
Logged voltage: kV 65
